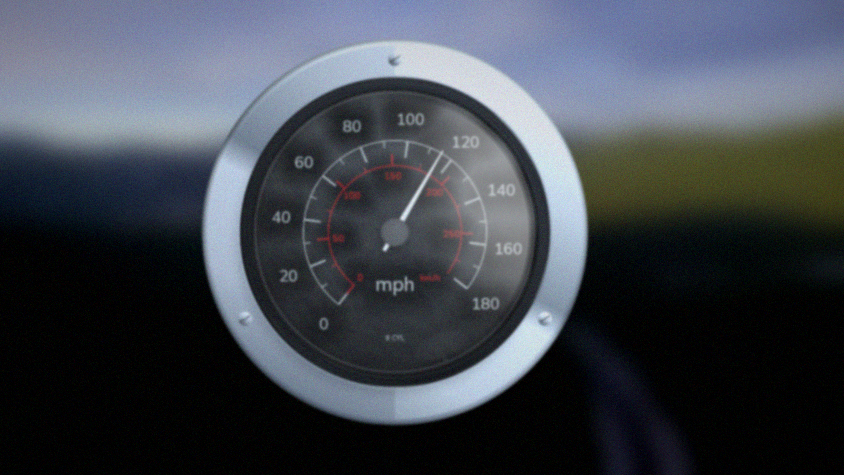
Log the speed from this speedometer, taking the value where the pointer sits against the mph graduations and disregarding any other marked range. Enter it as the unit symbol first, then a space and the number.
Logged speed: mph 115
